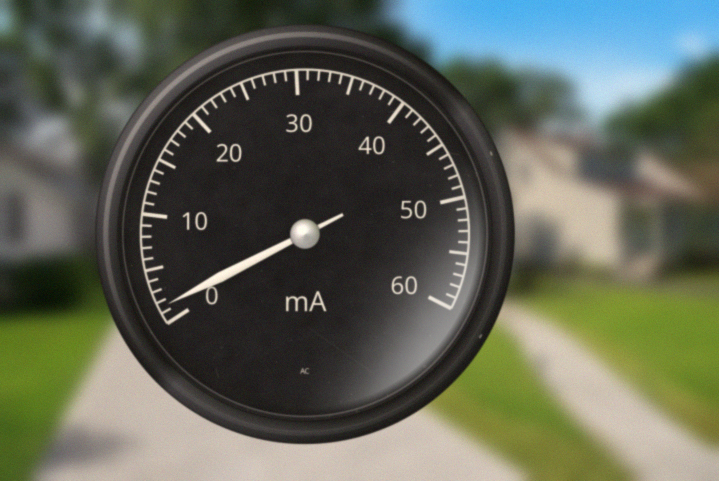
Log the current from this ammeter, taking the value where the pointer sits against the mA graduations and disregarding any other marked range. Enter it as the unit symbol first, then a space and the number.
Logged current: mA 1.5
